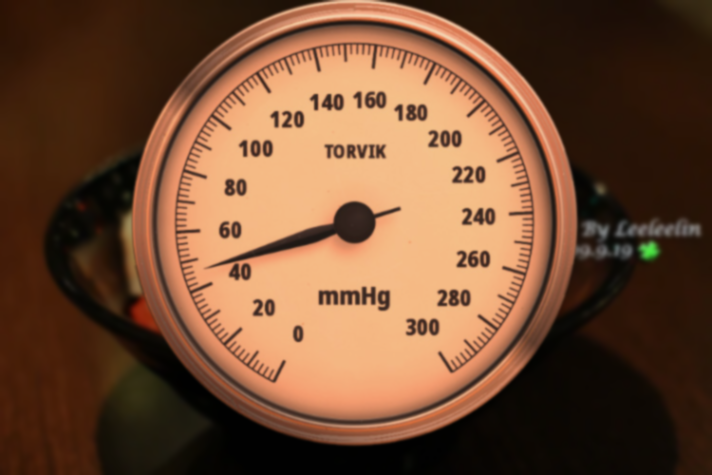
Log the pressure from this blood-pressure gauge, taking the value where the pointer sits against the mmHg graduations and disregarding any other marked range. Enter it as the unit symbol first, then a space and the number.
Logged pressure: mmHg 46
